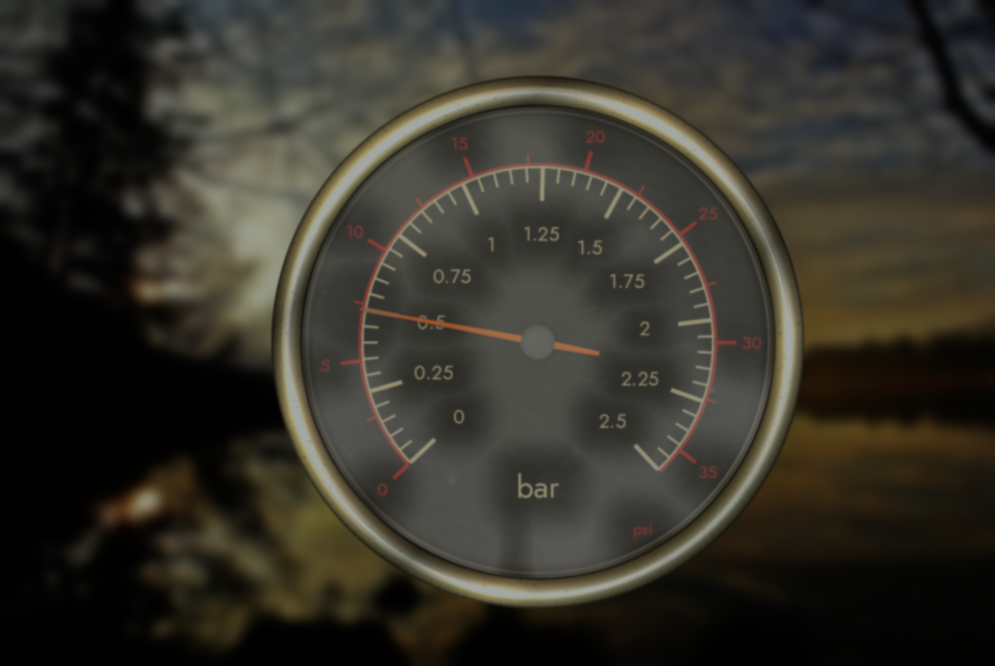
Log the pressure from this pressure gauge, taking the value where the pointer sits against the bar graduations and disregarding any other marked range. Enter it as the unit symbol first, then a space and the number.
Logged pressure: bar 0.5
